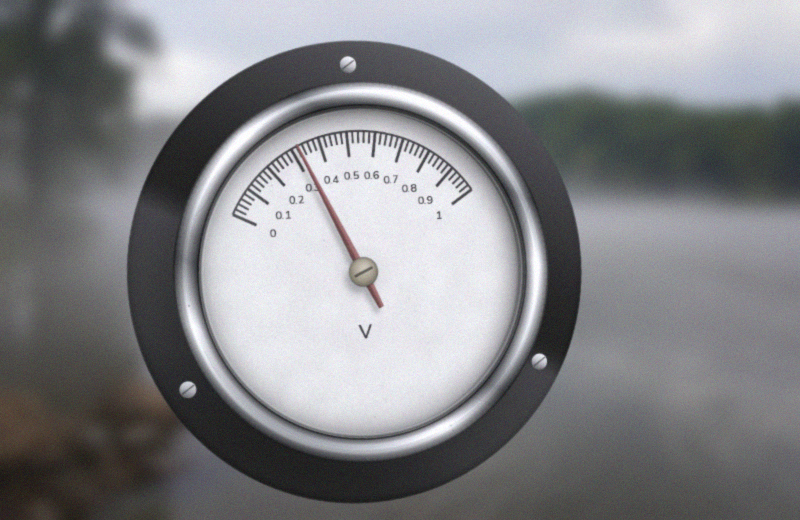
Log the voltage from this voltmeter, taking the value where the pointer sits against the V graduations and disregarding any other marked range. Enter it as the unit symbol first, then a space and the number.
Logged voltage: V 0.32
